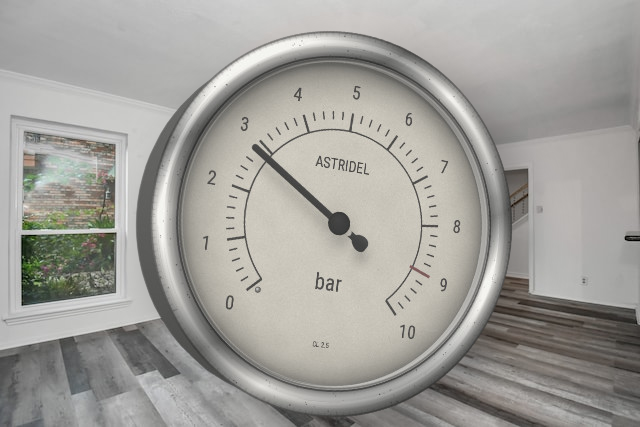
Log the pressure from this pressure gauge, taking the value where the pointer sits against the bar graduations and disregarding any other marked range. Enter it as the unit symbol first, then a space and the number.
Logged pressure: bar 2.8
